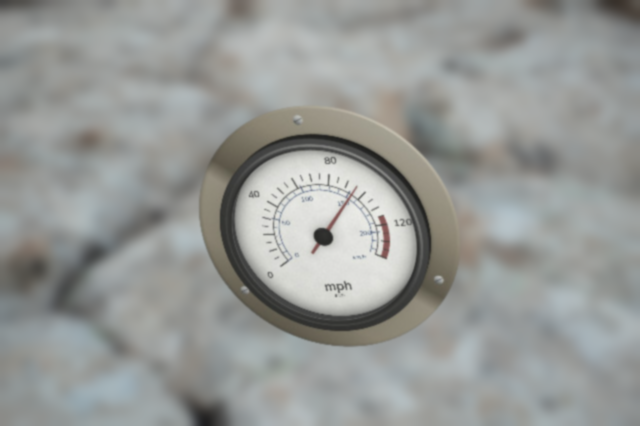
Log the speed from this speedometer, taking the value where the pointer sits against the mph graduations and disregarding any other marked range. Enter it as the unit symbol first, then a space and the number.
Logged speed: mph 95
